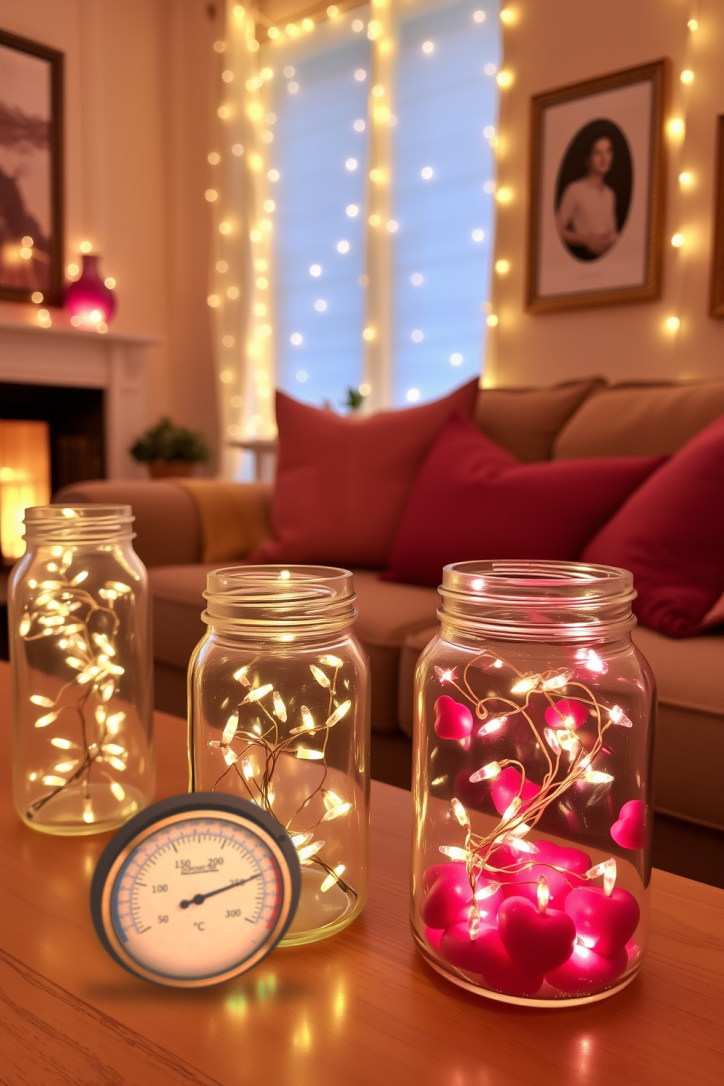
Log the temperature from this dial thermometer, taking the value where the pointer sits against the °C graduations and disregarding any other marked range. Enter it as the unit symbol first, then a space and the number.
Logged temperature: °C 250
